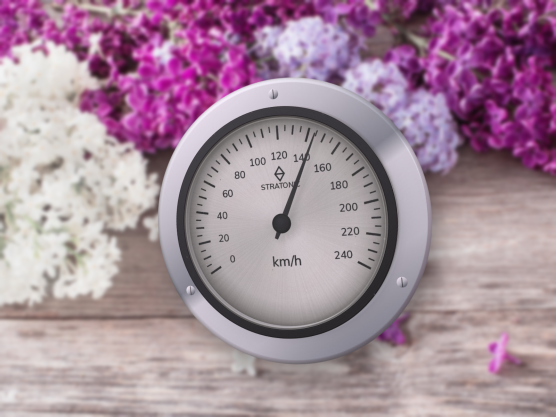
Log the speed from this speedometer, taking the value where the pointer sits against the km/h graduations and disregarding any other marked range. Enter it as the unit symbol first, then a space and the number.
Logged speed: km/h 145
